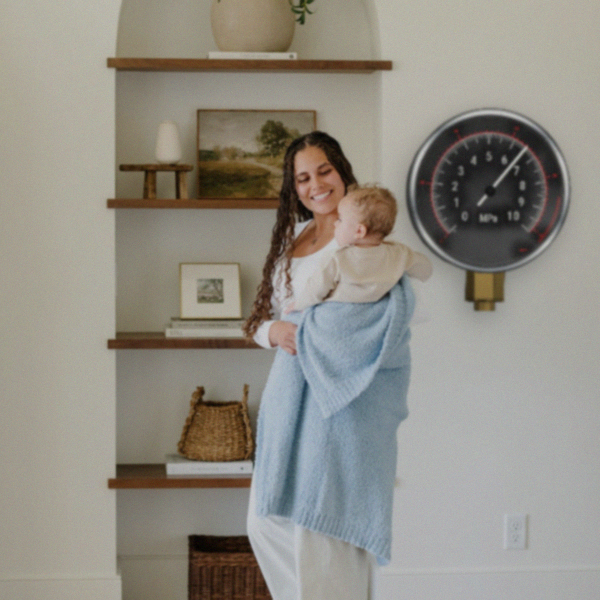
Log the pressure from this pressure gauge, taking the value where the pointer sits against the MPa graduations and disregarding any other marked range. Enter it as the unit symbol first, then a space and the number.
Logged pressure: MPa 6.5
